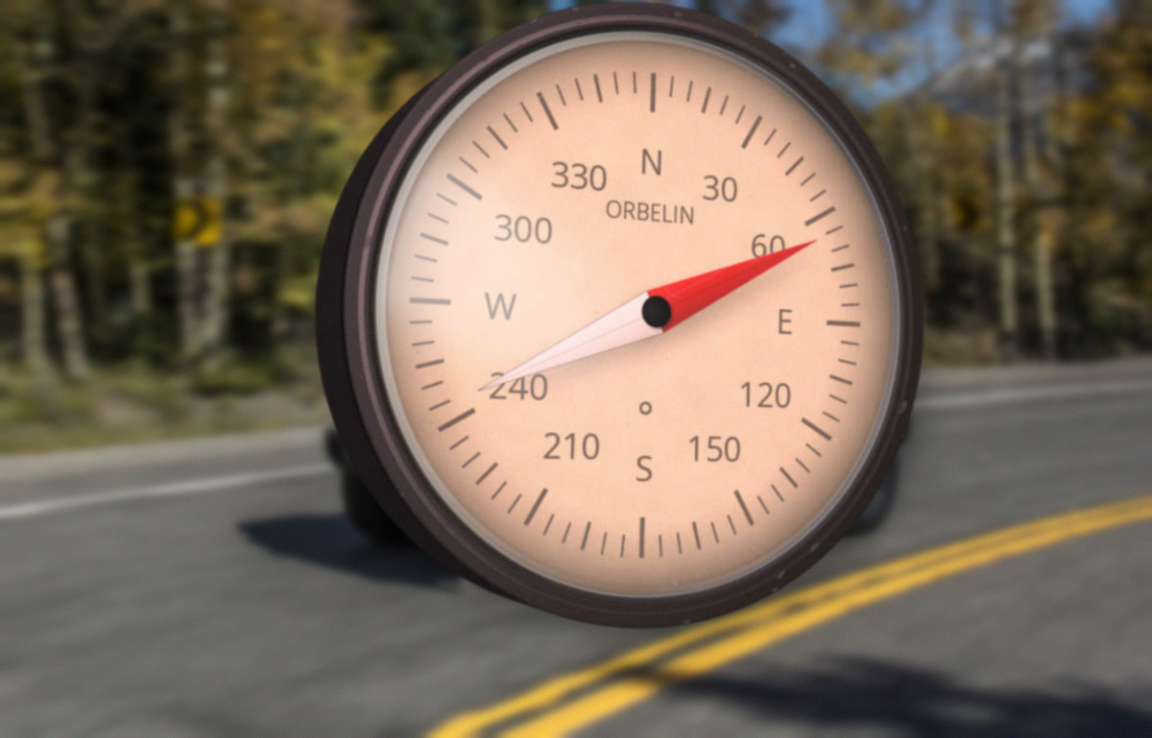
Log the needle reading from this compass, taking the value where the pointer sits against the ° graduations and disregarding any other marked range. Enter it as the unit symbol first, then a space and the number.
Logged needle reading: ° 65
